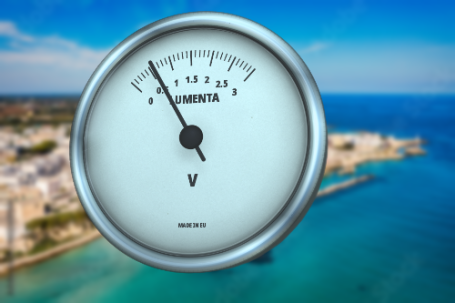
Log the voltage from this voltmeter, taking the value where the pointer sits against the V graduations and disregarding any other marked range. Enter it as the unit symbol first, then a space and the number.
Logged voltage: V 0.6
